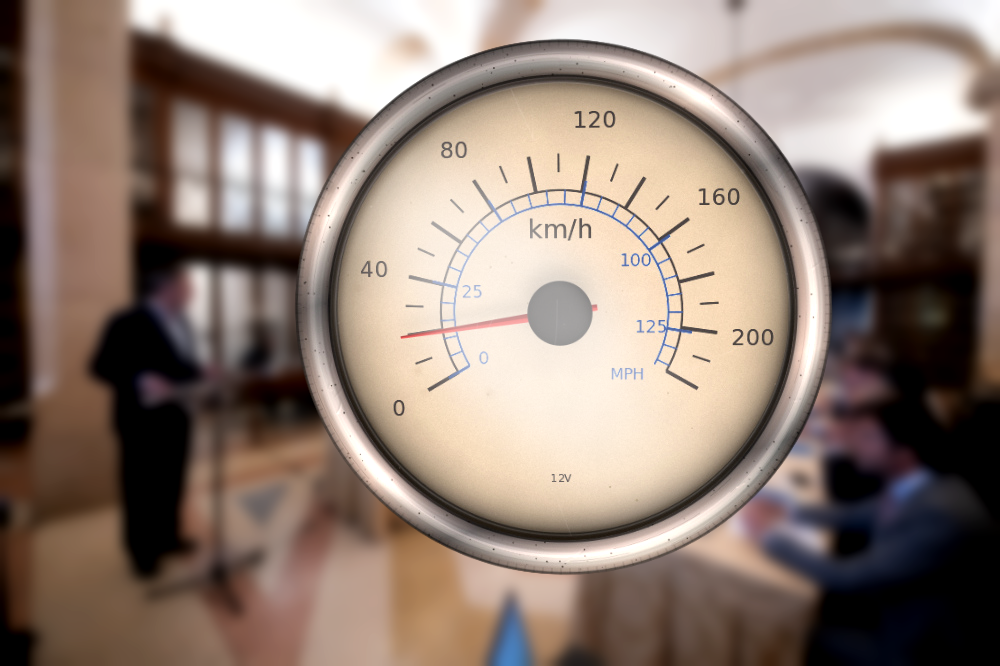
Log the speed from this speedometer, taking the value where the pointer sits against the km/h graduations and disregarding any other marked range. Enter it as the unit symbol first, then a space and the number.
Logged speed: km/h 20
